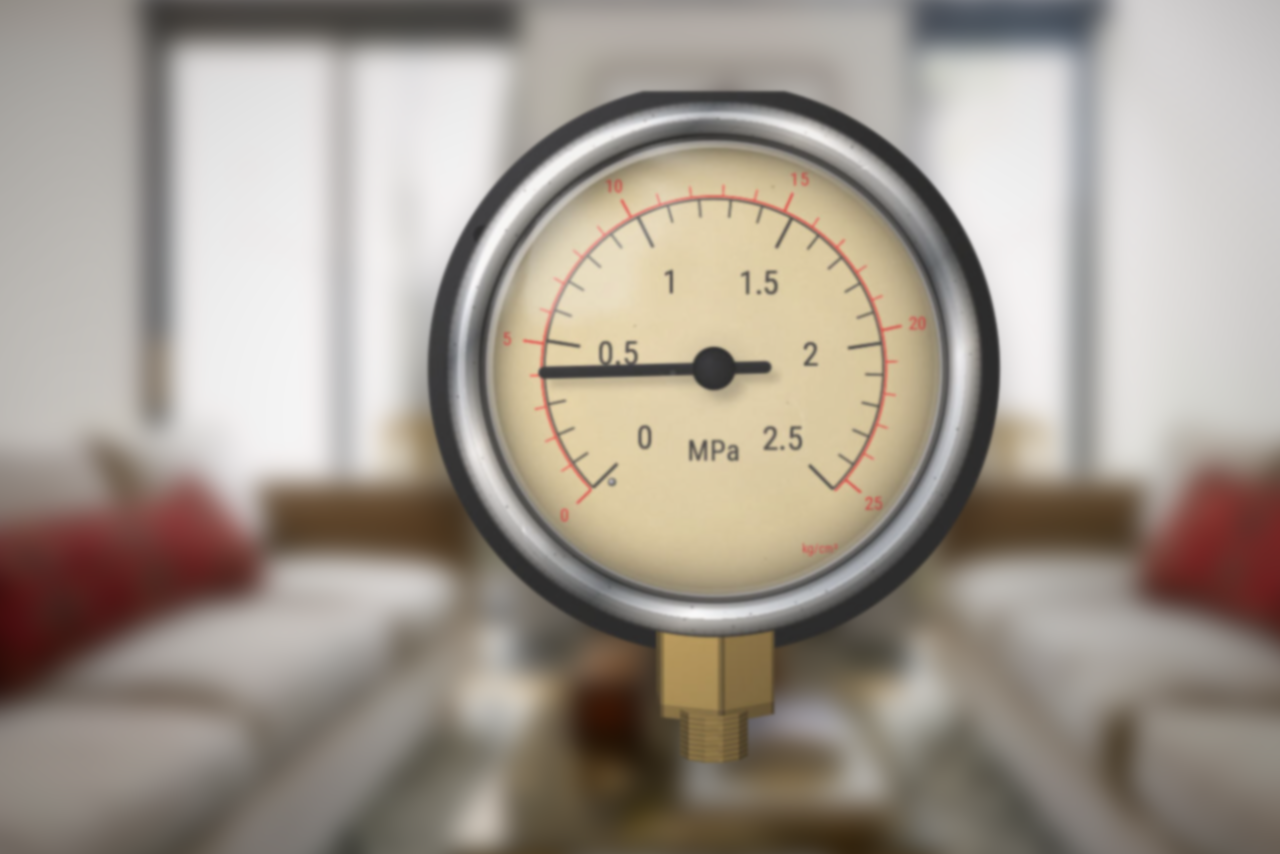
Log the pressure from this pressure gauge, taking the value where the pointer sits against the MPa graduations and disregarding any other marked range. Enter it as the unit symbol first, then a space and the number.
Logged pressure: MPa 0.4
